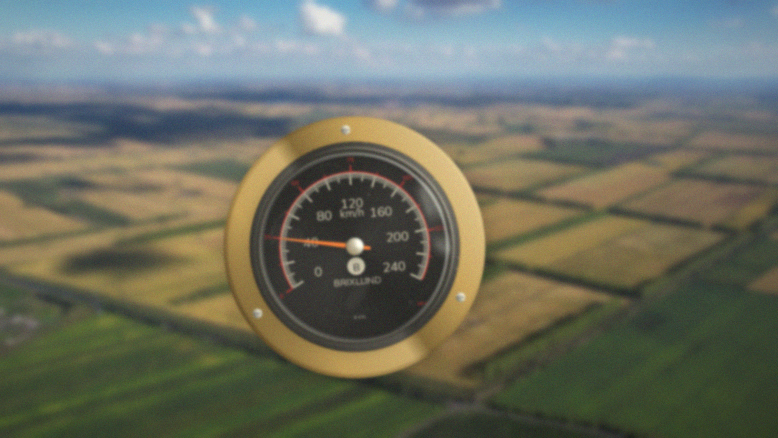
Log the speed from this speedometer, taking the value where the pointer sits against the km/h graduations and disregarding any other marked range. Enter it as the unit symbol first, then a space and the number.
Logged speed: km/h 40
